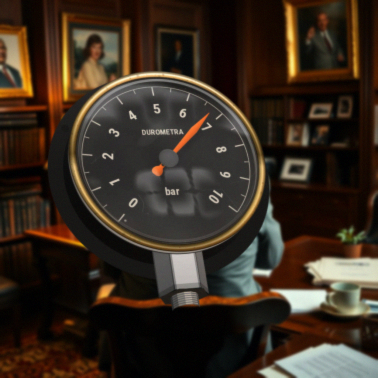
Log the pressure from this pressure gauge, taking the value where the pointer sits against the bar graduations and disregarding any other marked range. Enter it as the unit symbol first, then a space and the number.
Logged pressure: bar 6.75
